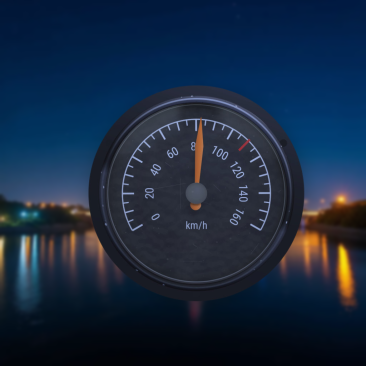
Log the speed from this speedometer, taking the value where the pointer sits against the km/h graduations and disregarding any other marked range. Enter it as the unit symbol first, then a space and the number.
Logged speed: km/h 82.5
